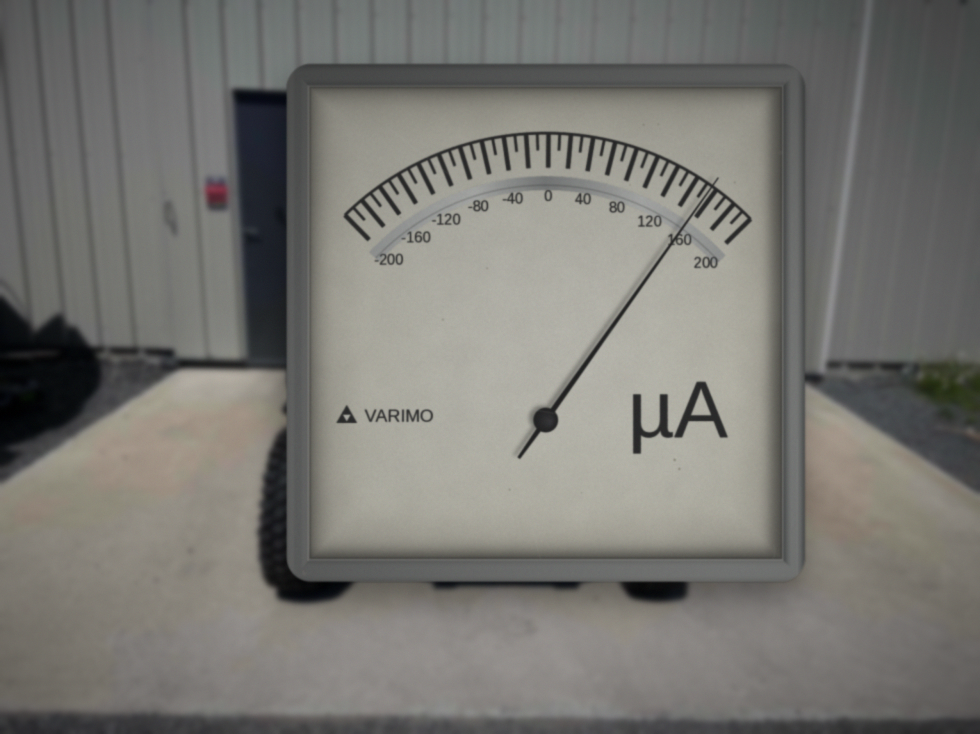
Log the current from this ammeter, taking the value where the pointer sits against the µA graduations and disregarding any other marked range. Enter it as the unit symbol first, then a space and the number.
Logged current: µA 155
